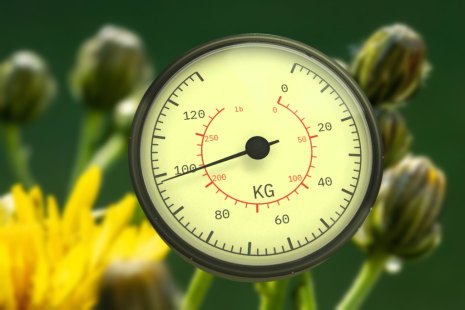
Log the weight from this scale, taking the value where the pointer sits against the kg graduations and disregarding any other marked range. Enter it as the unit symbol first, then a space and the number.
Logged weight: kg 98
